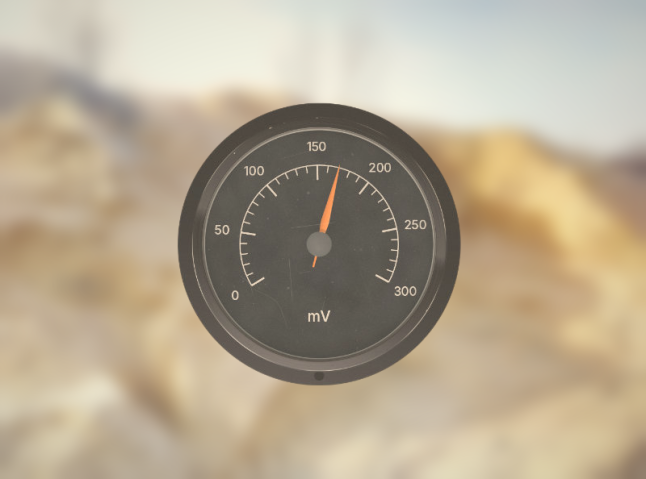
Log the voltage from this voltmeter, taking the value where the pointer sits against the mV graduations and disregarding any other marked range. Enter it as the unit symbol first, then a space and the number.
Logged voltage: mV 170
